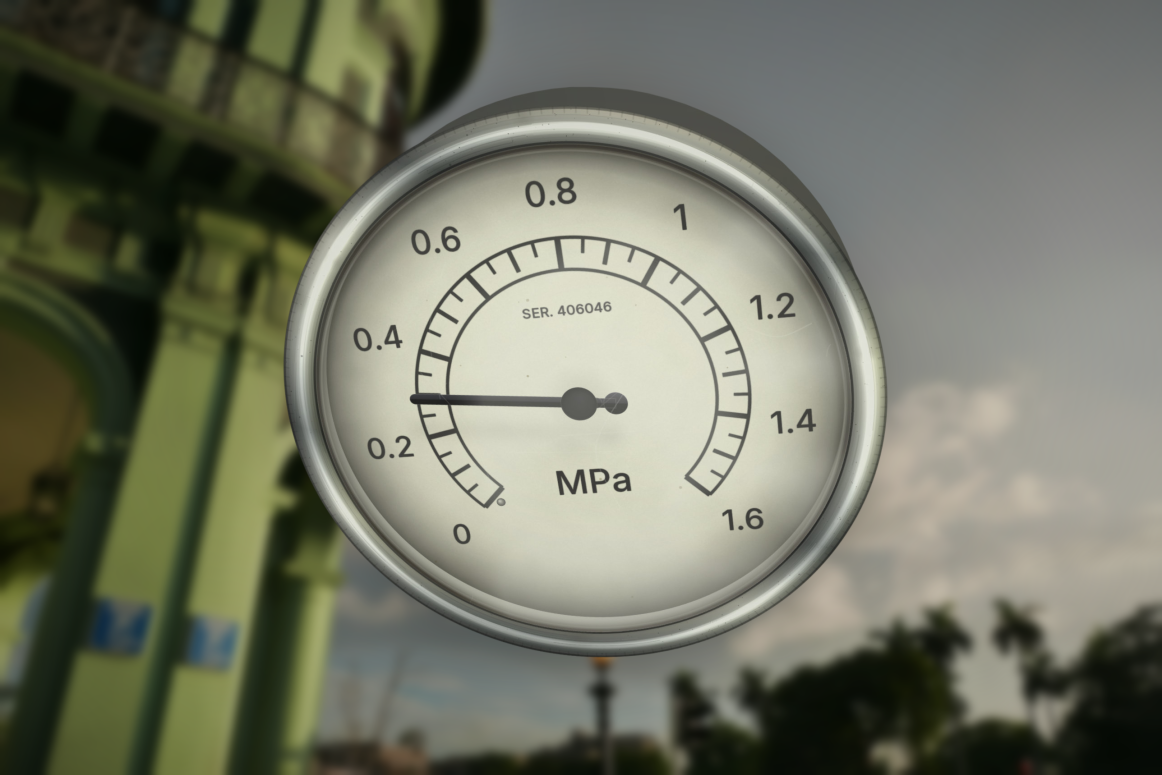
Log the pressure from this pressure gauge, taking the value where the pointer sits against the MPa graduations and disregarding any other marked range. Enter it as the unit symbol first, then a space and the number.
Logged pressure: MPa 0.3
